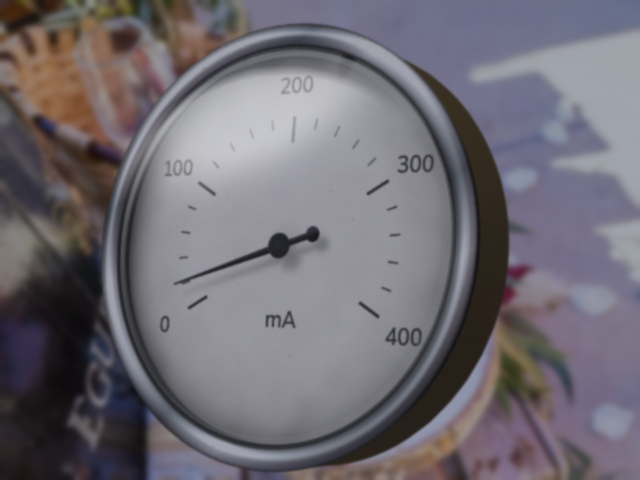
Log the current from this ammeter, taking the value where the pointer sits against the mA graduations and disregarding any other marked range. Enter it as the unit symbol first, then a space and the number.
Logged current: mA 20
